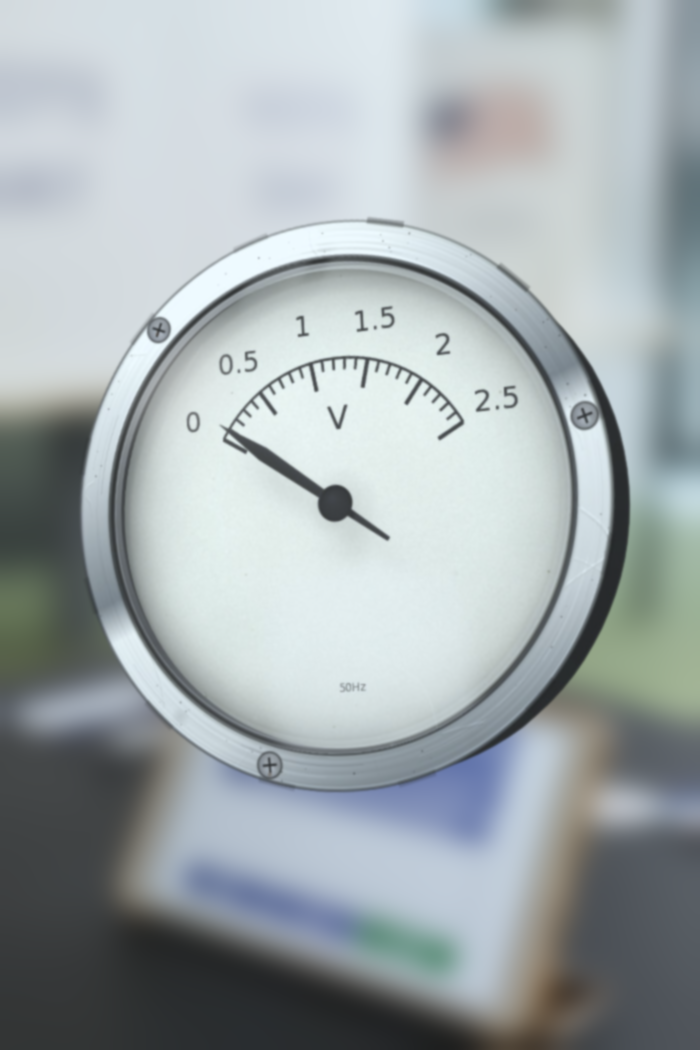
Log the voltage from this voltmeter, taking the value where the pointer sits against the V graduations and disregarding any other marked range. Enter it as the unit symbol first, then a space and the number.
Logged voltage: V 0.1
